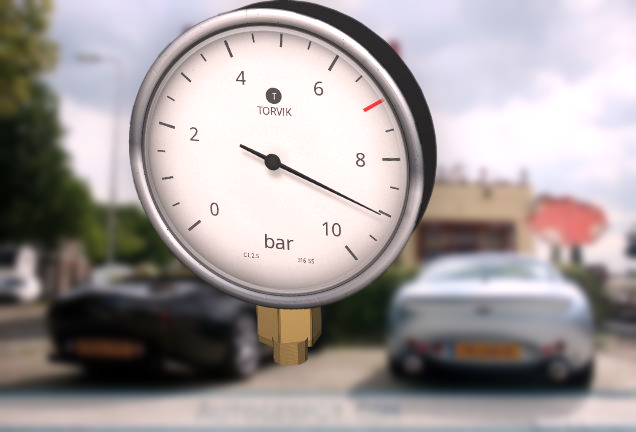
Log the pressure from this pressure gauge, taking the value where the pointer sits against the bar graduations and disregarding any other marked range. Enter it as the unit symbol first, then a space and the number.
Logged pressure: bar 9
